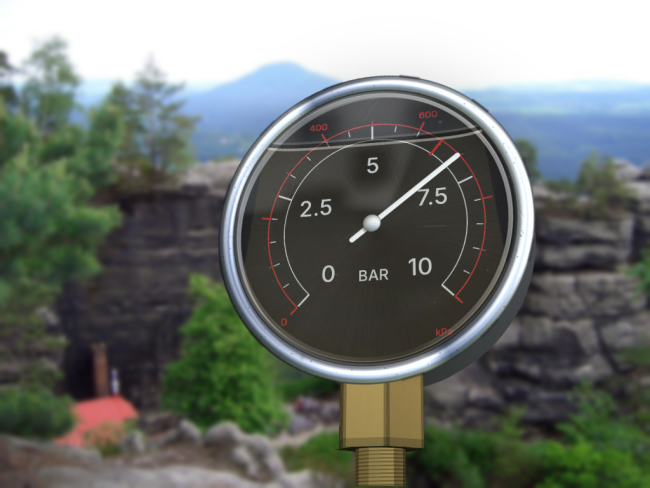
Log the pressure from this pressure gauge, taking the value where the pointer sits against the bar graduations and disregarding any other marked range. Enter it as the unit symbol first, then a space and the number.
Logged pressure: bar 7
